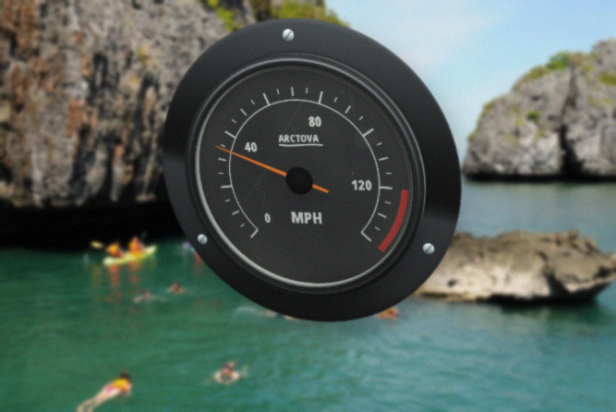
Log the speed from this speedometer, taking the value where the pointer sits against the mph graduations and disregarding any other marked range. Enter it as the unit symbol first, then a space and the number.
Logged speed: mph 35
